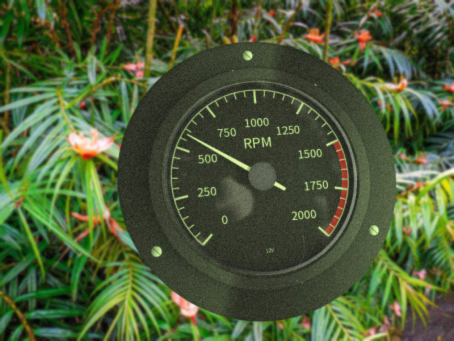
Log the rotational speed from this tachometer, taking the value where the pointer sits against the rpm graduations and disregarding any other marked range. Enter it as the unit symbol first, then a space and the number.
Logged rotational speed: rpm 575
